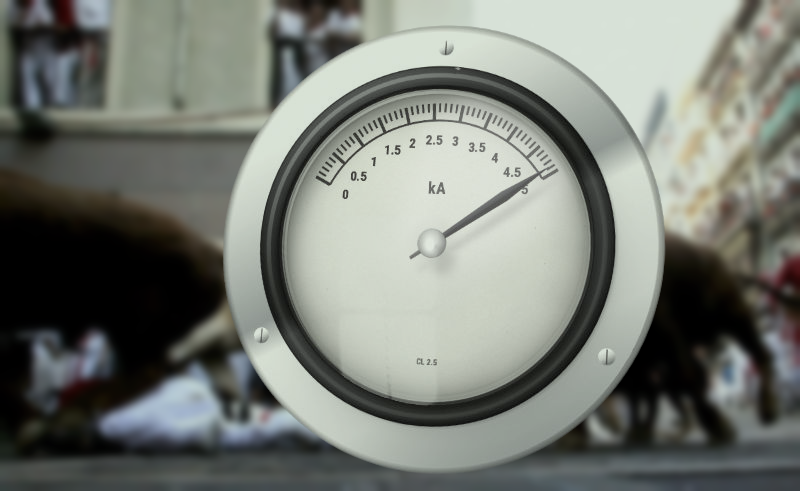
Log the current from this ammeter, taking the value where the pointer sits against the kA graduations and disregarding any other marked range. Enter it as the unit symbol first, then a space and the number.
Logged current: kA 4.9
